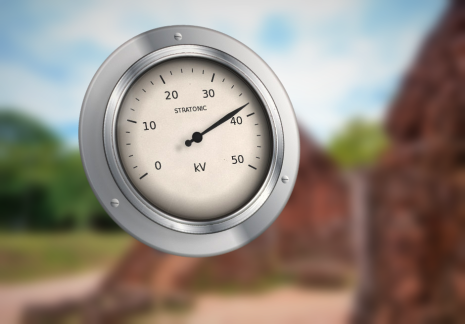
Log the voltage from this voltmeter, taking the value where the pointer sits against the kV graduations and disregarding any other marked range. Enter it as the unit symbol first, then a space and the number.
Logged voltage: kV 38
